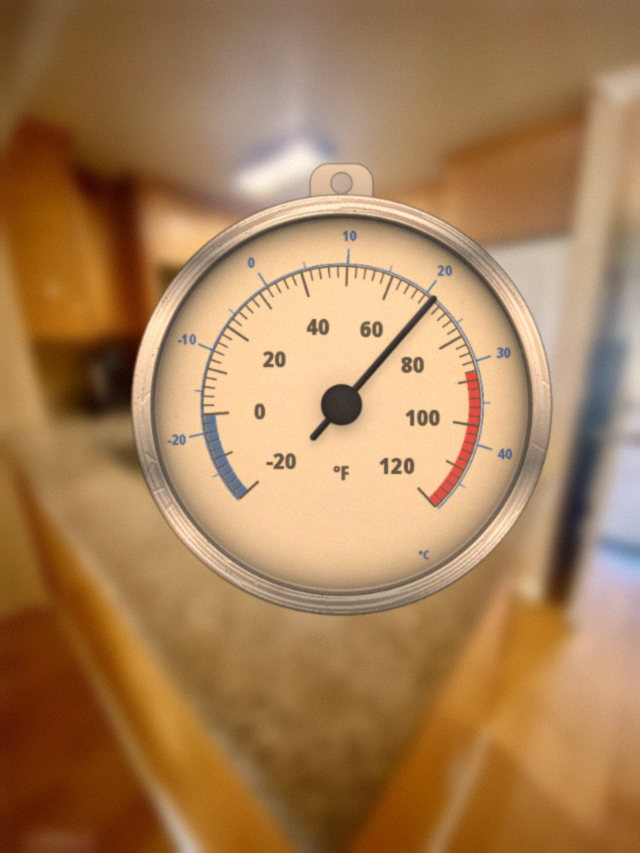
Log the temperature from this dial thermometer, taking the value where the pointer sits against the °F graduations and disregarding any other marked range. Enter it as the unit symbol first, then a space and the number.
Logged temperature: °F 70
